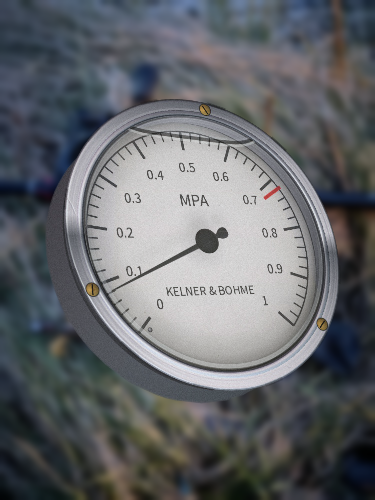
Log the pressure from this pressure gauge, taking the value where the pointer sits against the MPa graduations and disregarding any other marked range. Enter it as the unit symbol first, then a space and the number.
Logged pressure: MPa 0.08
